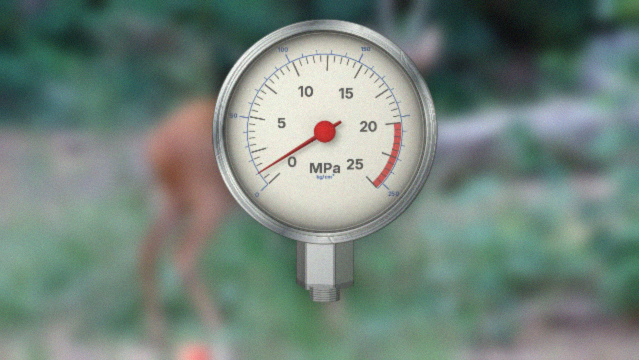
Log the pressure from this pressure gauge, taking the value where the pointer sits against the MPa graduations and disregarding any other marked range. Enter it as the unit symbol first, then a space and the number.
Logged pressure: MPa 1
